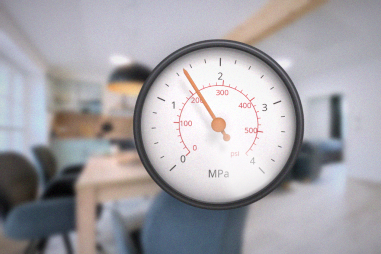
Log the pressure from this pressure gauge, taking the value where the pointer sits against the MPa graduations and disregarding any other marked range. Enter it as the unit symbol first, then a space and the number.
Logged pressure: MPa 1.5
